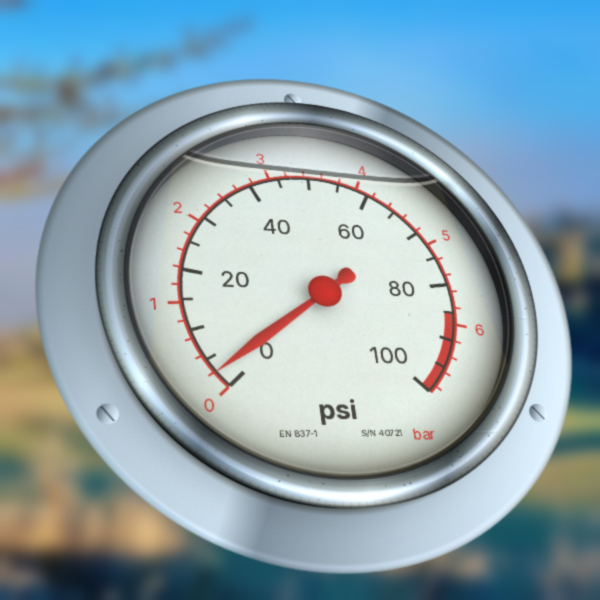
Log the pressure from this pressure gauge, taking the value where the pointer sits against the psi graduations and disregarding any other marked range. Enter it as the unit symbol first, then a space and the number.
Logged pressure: psi 2.5
